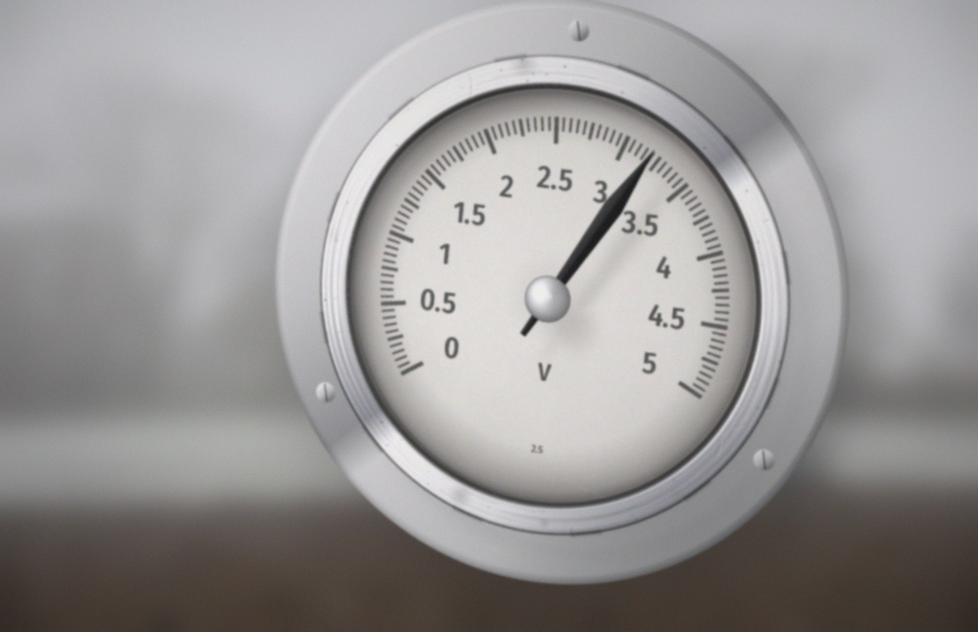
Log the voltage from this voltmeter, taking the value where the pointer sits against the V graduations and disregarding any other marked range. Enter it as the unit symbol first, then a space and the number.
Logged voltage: V 3.2
